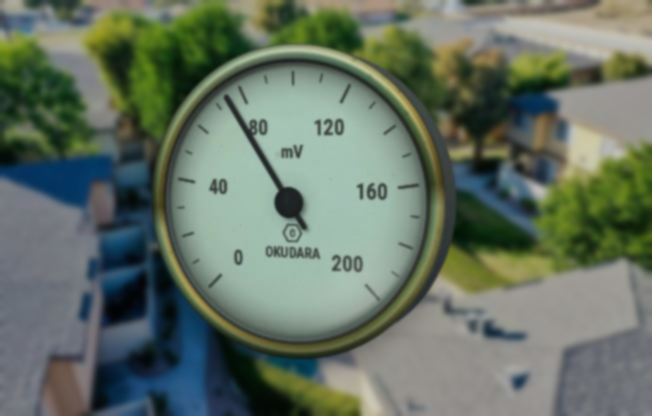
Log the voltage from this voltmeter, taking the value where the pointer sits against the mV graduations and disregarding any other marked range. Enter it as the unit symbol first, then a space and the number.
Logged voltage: mV 75
